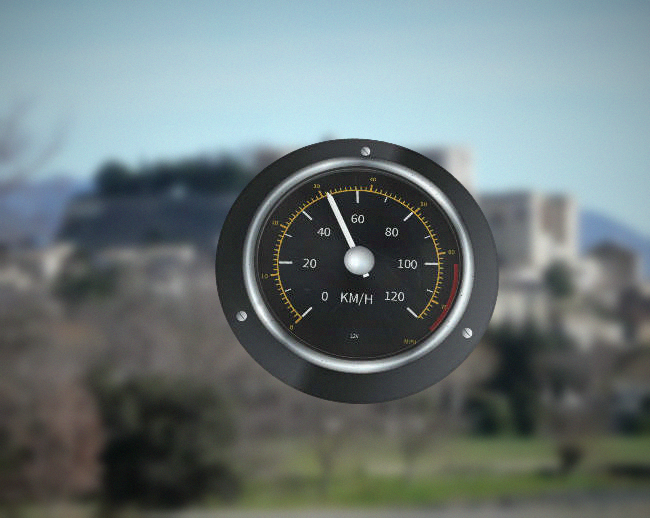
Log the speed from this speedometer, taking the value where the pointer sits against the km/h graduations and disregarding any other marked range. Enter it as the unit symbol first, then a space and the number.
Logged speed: km/h 50
